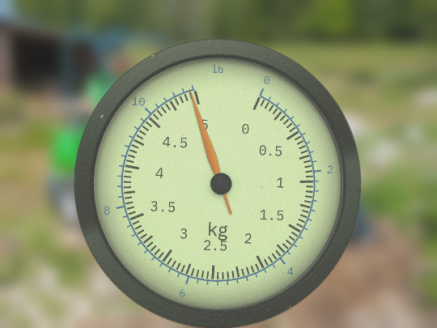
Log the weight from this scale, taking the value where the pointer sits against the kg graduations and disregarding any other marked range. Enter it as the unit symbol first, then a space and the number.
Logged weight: kg 4.95
